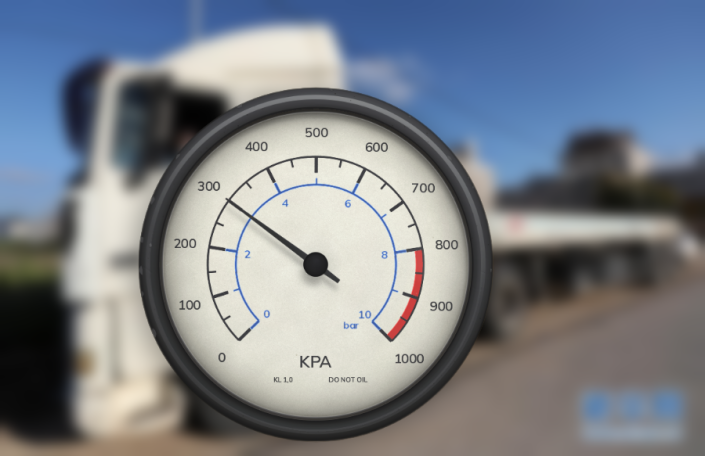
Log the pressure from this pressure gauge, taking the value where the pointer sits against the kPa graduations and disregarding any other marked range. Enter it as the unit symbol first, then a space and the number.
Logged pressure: kPa 300
